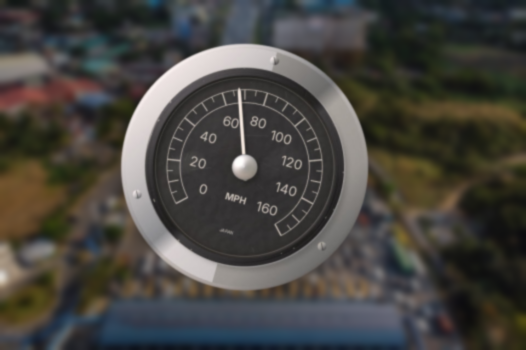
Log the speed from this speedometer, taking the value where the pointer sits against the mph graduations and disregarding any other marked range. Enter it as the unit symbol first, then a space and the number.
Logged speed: mph 67.5
